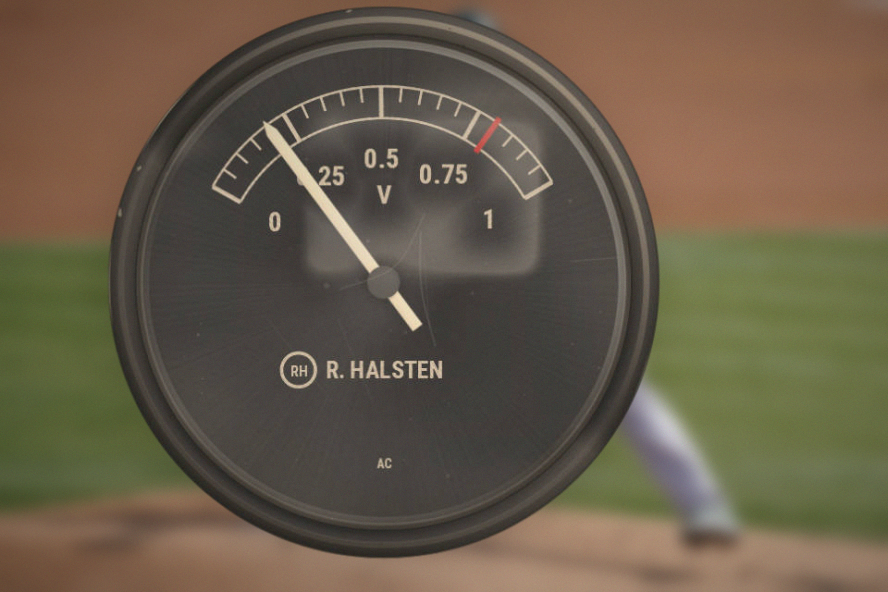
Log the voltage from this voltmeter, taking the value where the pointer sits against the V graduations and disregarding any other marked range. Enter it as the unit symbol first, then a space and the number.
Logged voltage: V 0.2
